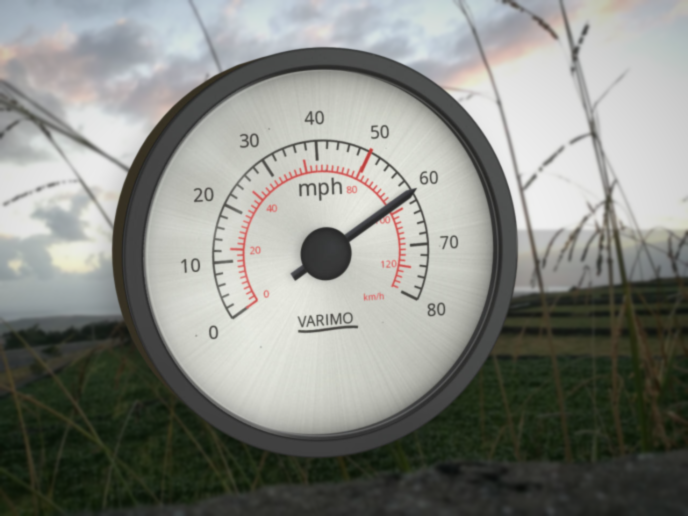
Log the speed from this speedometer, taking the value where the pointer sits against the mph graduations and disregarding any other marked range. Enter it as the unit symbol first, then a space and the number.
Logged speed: mph 60
